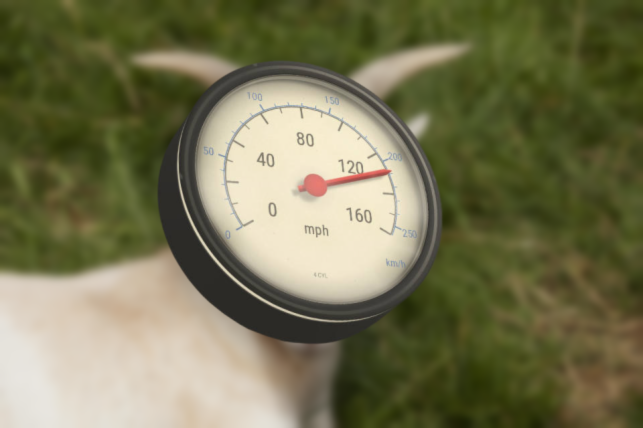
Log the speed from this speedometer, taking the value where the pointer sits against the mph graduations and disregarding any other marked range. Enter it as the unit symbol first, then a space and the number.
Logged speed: mph 130
